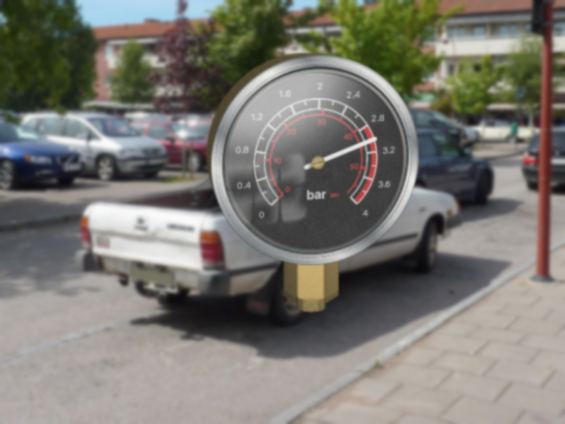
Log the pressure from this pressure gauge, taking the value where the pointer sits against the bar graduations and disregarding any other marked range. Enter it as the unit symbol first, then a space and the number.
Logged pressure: bar 3
